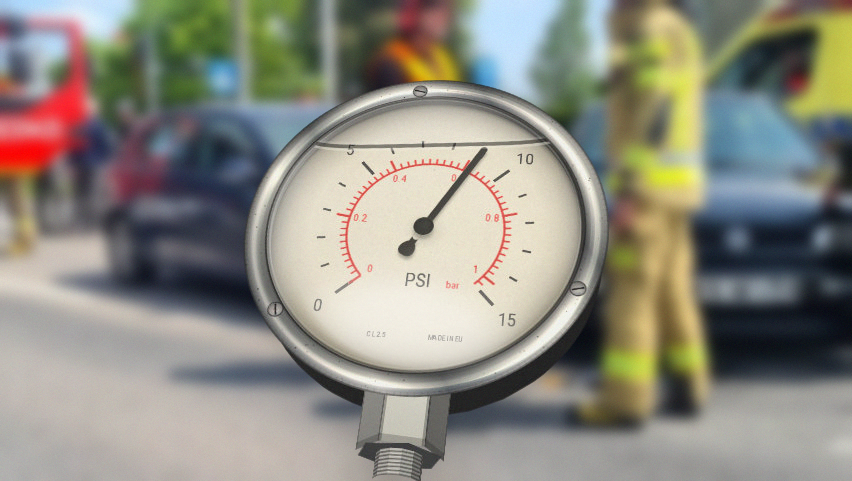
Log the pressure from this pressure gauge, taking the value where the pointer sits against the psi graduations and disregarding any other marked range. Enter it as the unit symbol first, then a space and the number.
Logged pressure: psi 9
